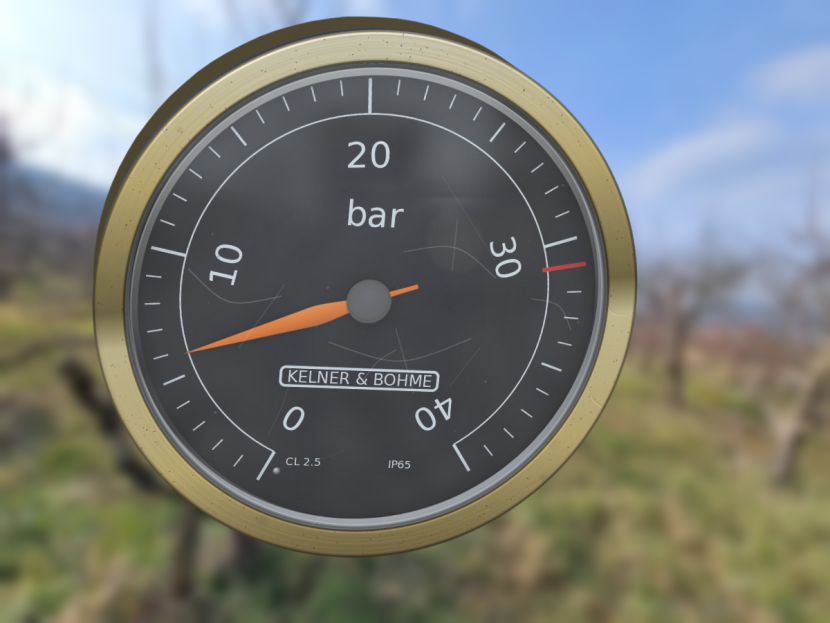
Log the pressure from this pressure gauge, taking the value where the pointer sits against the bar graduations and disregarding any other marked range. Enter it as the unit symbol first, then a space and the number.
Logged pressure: bar 6
